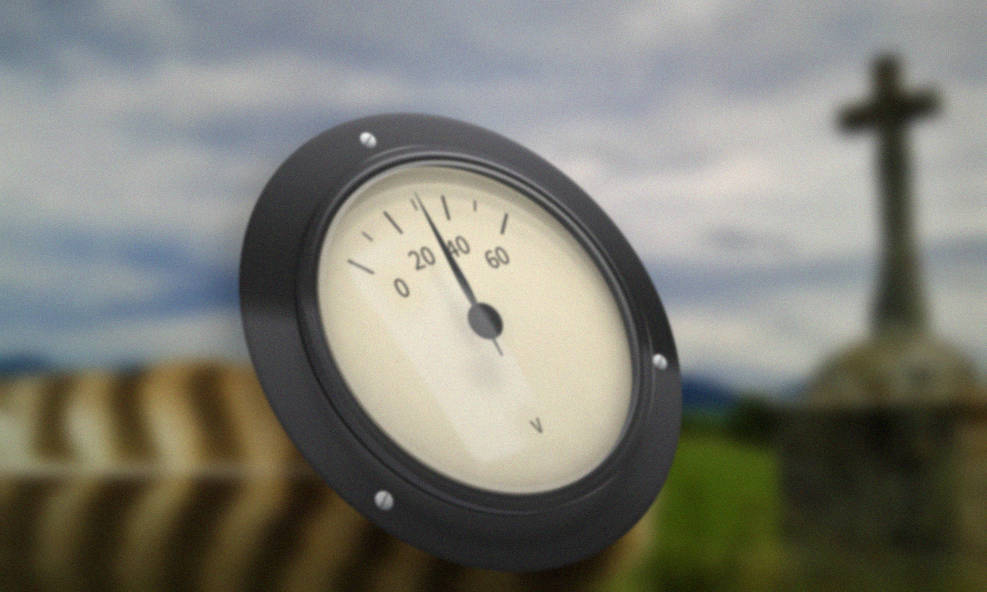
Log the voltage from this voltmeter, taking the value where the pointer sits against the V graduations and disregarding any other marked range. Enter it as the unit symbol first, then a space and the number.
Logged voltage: V 30
